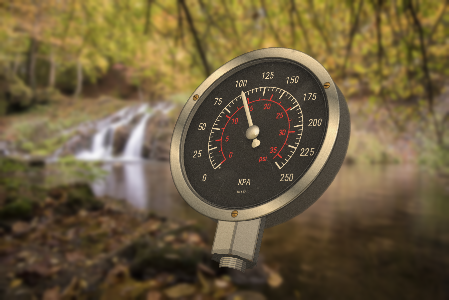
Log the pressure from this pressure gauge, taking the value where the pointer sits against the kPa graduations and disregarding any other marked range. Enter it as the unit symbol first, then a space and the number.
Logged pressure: kPa 100
